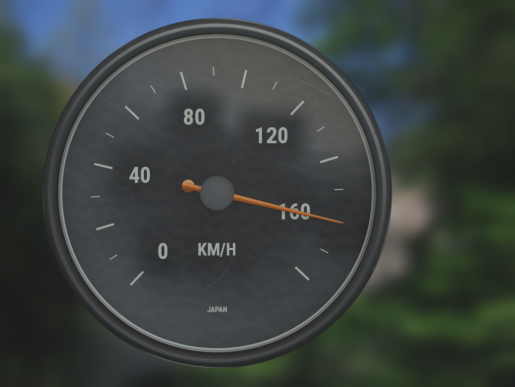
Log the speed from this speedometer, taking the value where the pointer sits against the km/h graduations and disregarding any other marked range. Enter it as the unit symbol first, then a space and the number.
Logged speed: km/h 160
